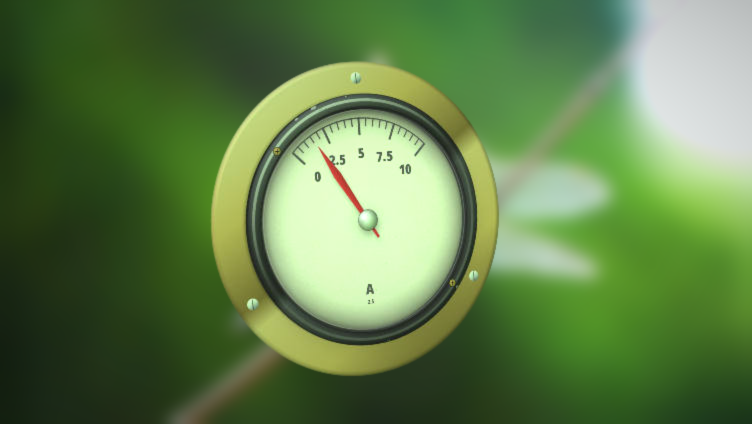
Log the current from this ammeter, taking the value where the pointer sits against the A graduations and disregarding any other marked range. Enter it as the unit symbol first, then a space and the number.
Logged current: A 1.5
